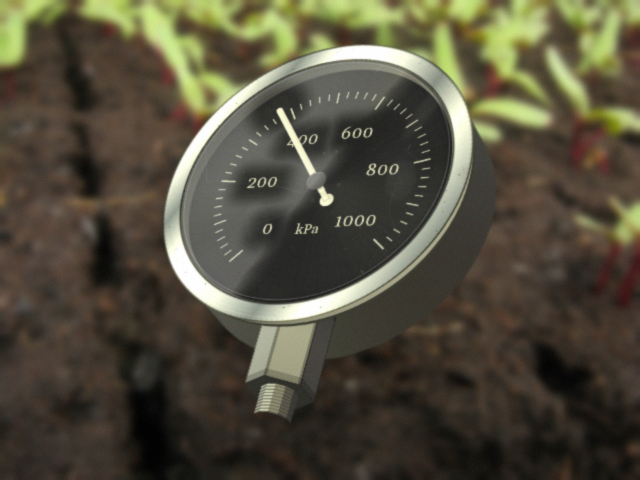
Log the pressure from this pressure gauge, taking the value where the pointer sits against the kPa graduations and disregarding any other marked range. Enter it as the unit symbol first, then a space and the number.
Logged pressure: kPa 380
